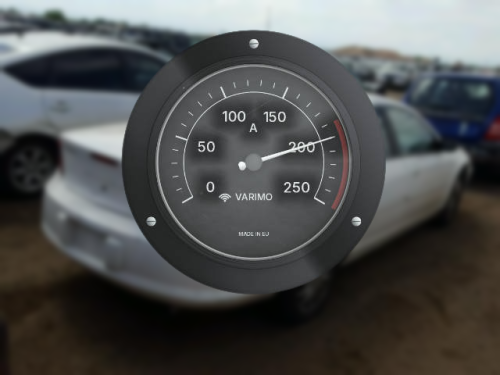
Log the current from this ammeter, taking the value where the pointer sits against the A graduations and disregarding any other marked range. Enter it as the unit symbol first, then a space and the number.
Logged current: A 200
